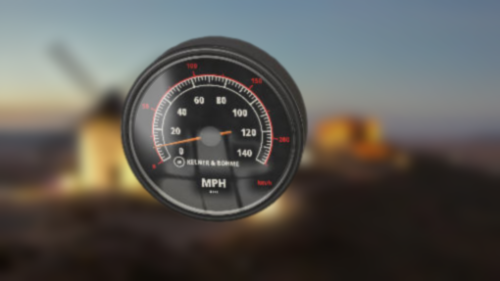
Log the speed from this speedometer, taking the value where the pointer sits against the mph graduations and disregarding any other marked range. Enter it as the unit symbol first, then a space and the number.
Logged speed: mph 10
